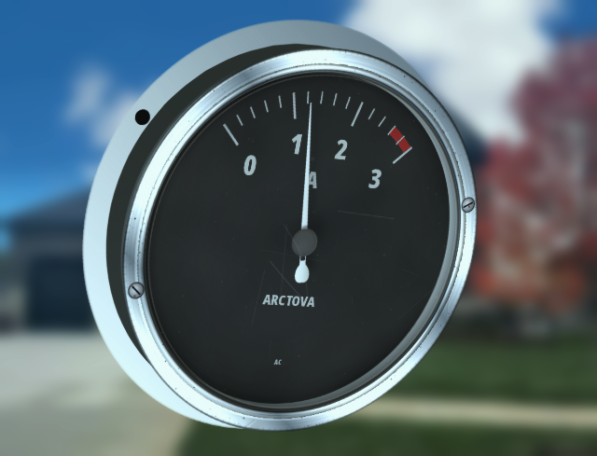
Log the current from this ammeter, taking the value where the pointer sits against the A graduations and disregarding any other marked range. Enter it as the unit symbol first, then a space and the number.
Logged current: A 1.2
